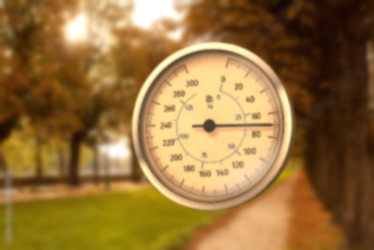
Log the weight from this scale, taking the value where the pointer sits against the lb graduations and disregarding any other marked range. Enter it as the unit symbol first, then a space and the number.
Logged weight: lb 70
